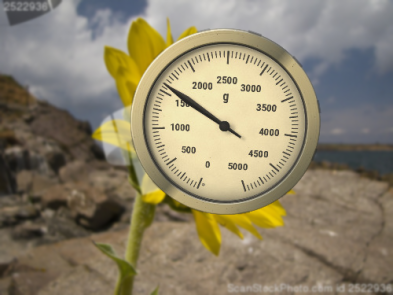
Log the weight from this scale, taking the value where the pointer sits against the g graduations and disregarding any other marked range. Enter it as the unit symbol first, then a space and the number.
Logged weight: g 1600
